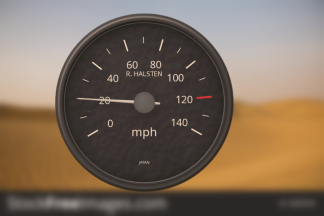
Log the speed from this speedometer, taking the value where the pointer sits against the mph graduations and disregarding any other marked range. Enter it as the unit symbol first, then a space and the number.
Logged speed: mph 20
